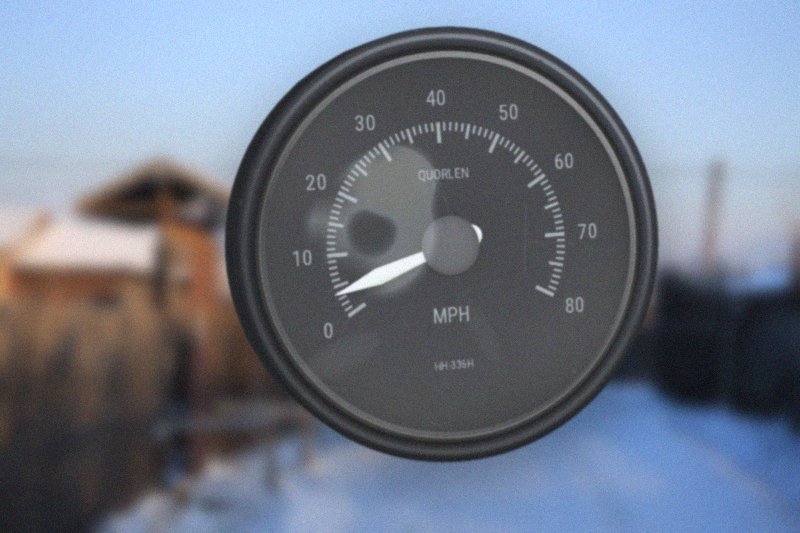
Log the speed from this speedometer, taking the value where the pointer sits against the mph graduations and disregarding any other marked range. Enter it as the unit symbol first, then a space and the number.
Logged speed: mph 4
